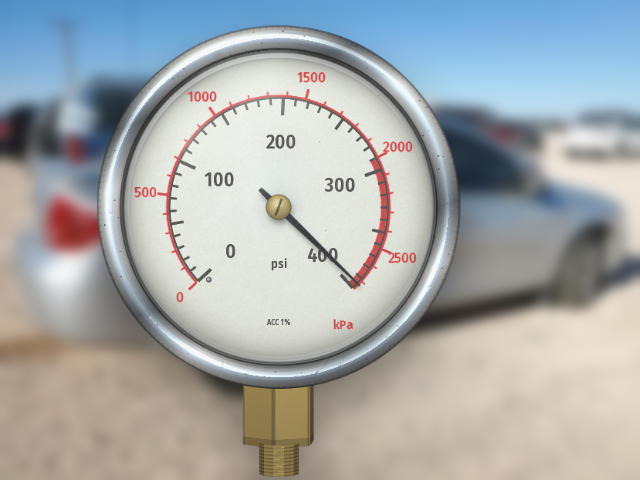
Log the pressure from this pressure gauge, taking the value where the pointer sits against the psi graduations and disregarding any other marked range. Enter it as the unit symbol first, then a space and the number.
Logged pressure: psi 395
